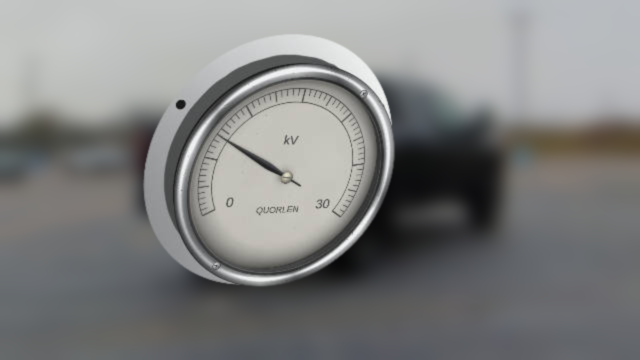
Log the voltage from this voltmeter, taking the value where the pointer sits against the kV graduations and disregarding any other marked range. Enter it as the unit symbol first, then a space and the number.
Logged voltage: kV 7
